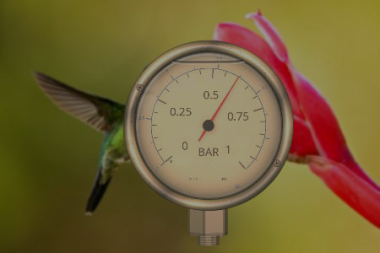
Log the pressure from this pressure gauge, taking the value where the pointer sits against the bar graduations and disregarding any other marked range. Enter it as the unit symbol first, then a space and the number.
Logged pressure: bar 0.6
